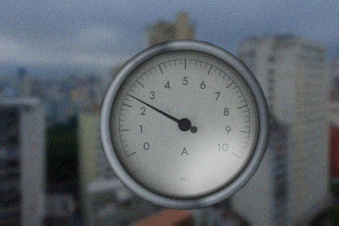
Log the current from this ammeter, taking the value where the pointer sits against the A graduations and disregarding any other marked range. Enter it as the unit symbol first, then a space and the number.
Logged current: A 2.4
